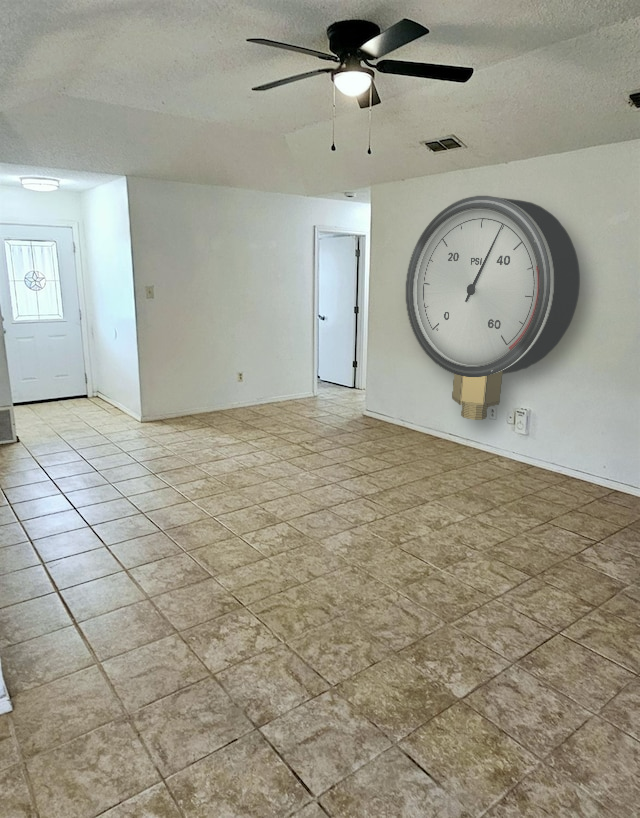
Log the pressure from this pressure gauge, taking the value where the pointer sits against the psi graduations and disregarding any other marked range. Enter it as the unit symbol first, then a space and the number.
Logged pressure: psi 35
